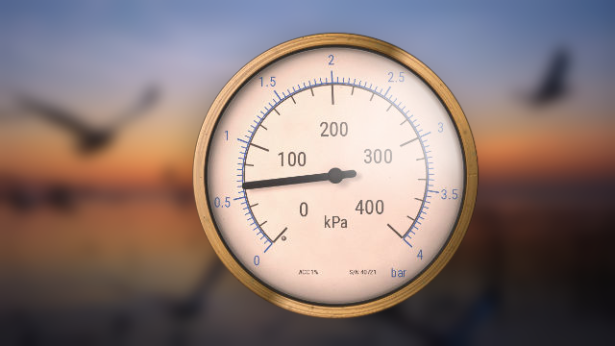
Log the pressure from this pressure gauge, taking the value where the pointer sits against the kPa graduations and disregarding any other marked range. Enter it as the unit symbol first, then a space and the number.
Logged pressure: kPa 60
